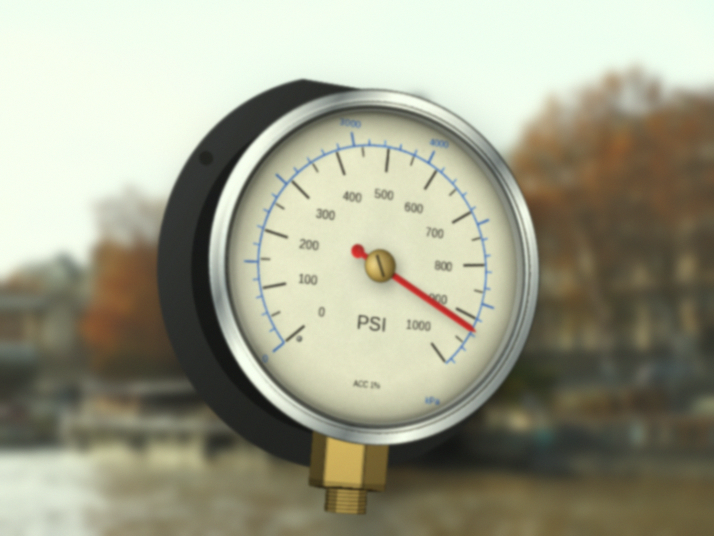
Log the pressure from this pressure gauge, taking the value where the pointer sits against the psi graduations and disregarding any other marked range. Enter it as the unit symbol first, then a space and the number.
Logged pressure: psi 925
